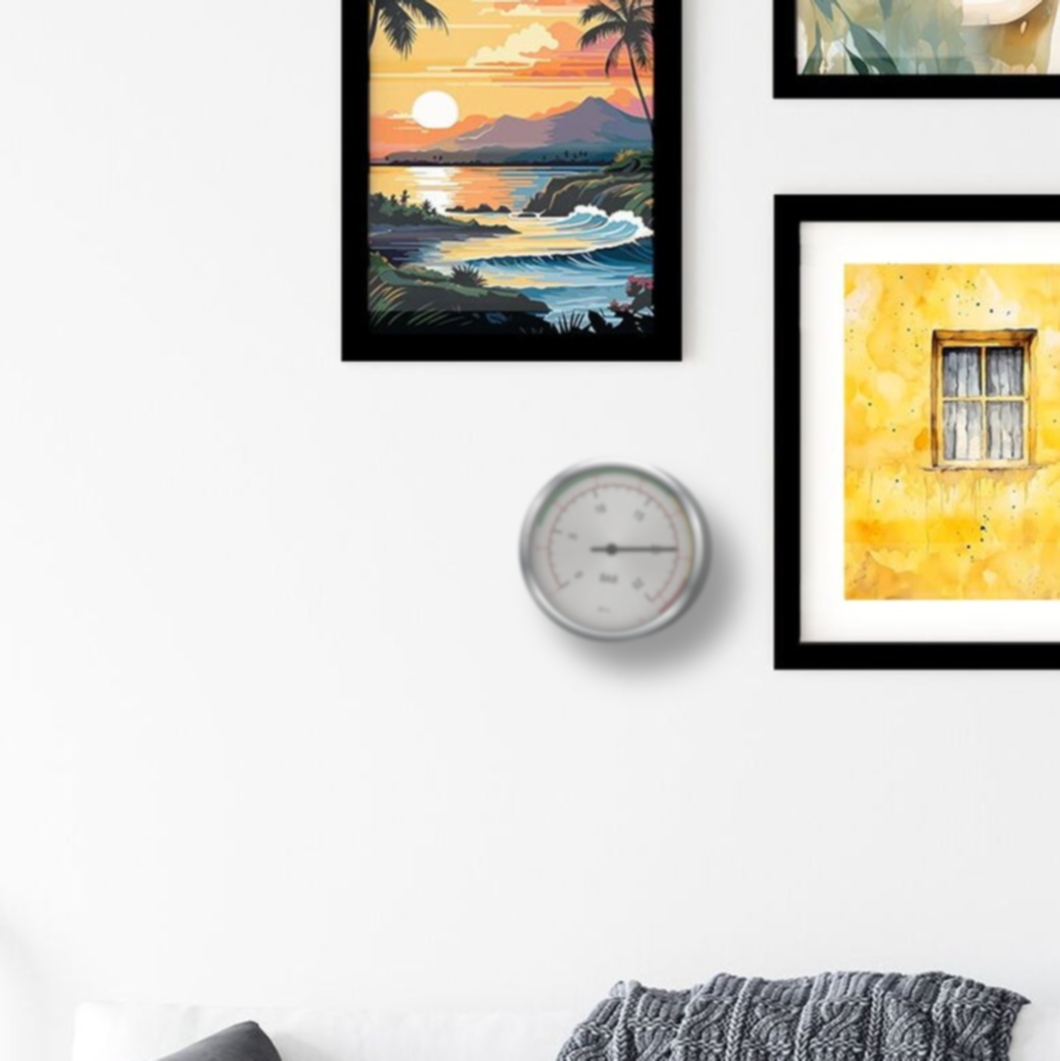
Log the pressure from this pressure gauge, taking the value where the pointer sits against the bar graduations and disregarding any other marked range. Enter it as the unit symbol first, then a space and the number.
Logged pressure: bar 20
